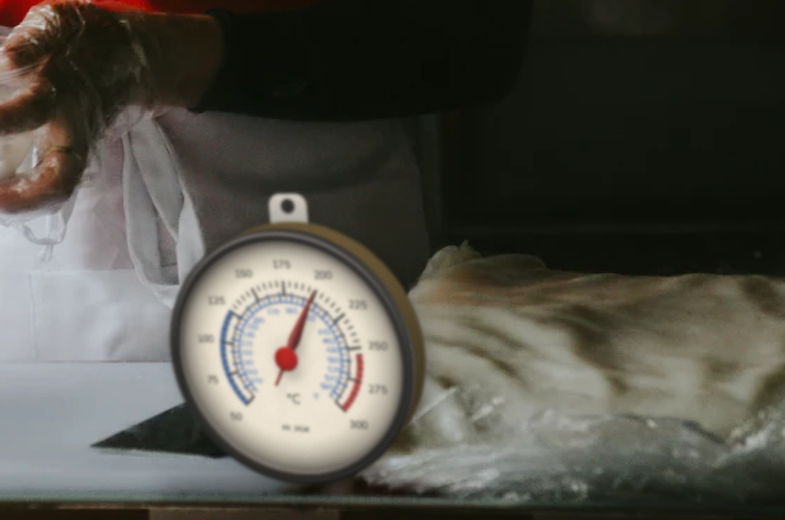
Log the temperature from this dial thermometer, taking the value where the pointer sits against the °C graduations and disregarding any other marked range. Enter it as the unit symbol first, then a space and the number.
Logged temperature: °C 200
